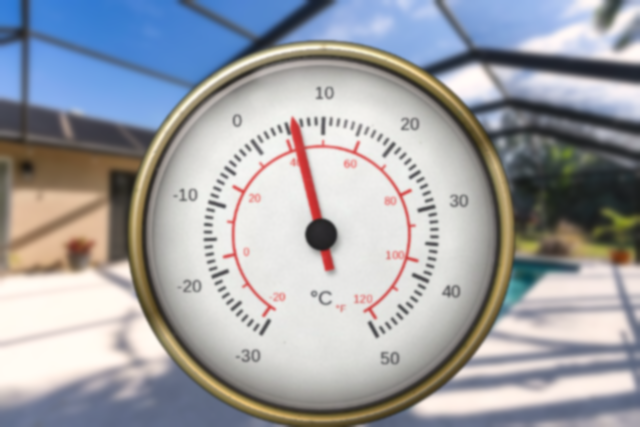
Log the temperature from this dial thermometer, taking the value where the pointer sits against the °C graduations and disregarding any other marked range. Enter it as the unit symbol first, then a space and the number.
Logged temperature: °C 6
